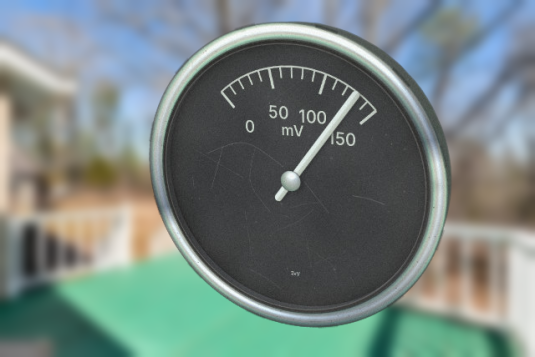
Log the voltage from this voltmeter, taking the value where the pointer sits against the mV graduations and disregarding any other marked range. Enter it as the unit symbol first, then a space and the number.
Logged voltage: mV 130
